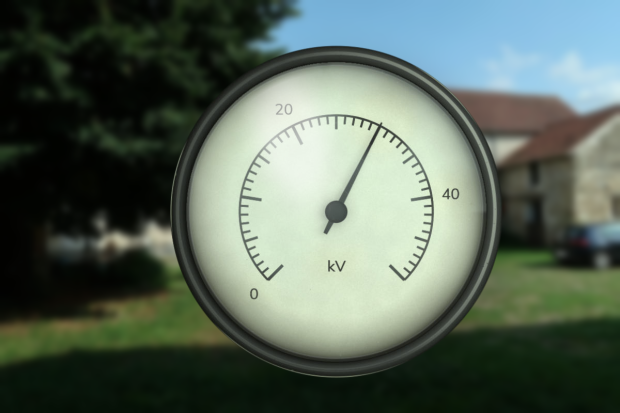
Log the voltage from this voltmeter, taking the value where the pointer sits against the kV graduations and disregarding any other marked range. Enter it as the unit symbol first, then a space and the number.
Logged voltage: kV 30
